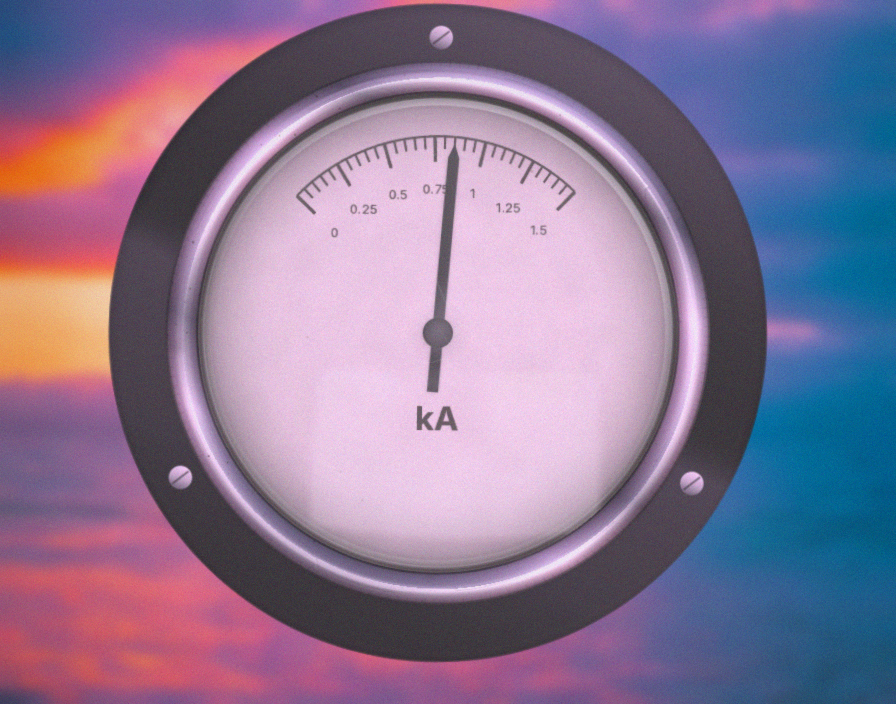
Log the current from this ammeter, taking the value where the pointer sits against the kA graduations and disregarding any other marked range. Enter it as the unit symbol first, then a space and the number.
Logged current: kA 0.85
